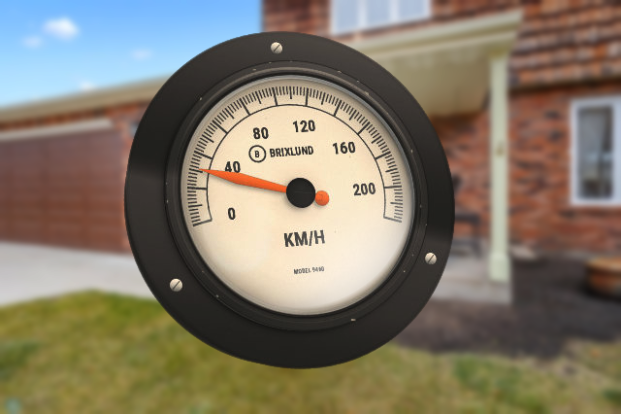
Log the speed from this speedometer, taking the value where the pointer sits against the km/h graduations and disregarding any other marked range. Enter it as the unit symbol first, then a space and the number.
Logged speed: km/h 30
